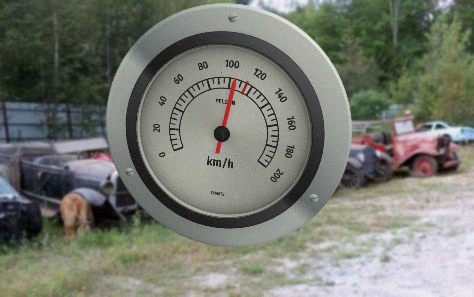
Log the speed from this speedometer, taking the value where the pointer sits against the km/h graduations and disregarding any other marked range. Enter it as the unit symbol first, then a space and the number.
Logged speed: km/h 105
